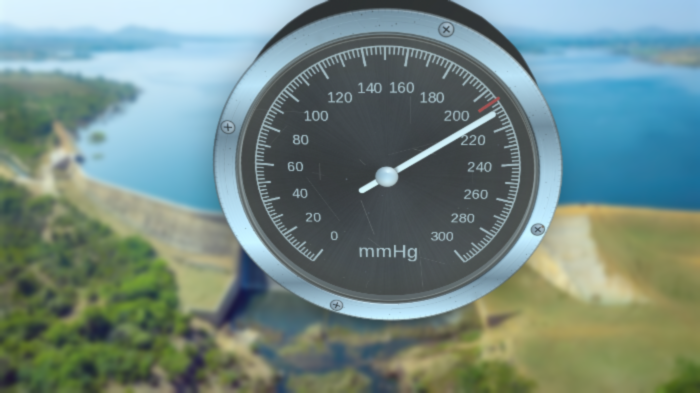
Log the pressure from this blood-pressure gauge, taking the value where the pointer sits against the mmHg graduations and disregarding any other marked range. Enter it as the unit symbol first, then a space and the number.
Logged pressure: mmHg 210
